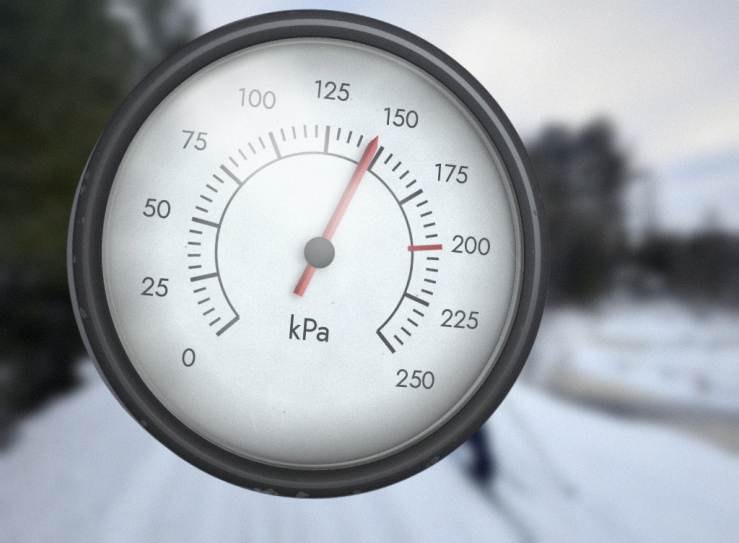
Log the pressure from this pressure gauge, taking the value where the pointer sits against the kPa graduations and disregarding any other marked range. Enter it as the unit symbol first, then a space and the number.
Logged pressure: kPa 145
